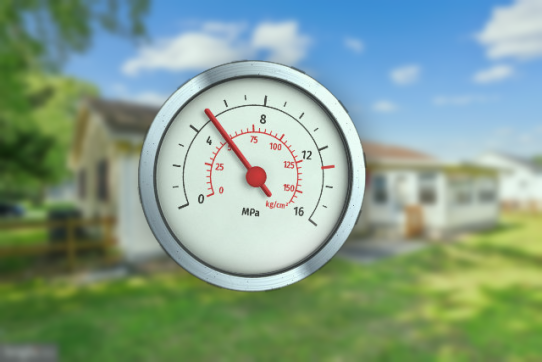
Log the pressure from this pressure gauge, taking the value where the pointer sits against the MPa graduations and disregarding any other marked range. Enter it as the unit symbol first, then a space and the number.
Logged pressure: MPa 5
